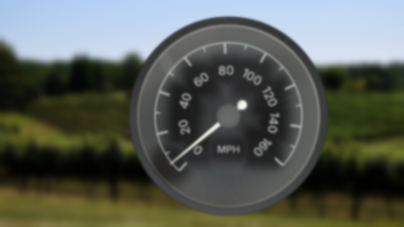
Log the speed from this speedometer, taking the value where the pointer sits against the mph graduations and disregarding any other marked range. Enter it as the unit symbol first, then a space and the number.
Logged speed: mph 5
